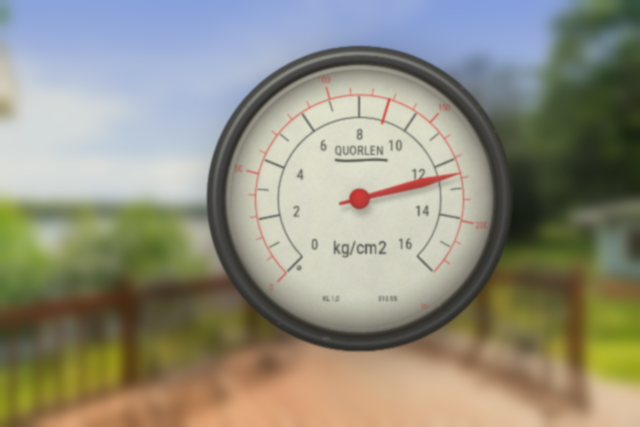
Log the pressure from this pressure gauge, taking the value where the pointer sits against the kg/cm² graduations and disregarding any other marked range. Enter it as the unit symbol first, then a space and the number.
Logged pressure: kg/cm² 12.5
